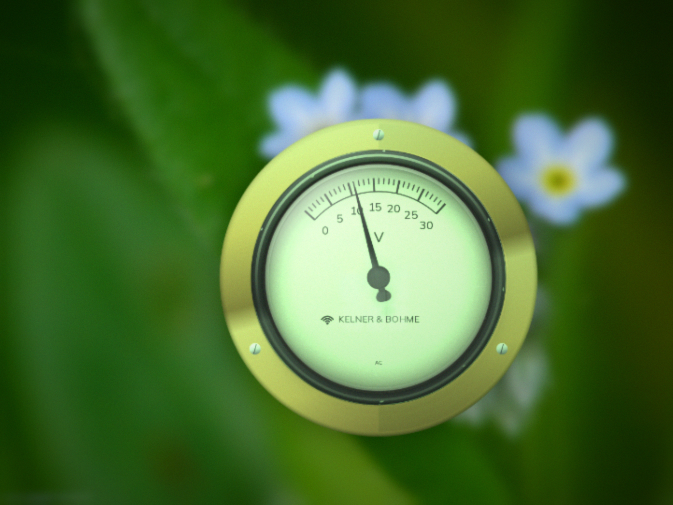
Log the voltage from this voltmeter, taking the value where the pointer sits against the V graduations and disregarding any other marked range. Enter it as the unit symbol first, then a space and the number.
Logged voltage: V 11
